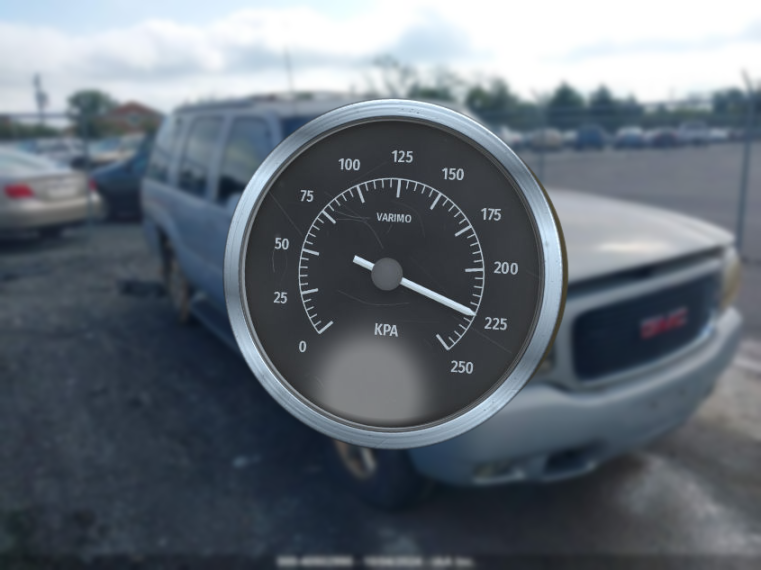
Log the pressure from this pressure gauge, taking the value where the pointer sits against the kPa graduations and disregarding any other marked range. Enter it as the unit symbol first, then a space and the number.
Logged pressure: kPa 225
